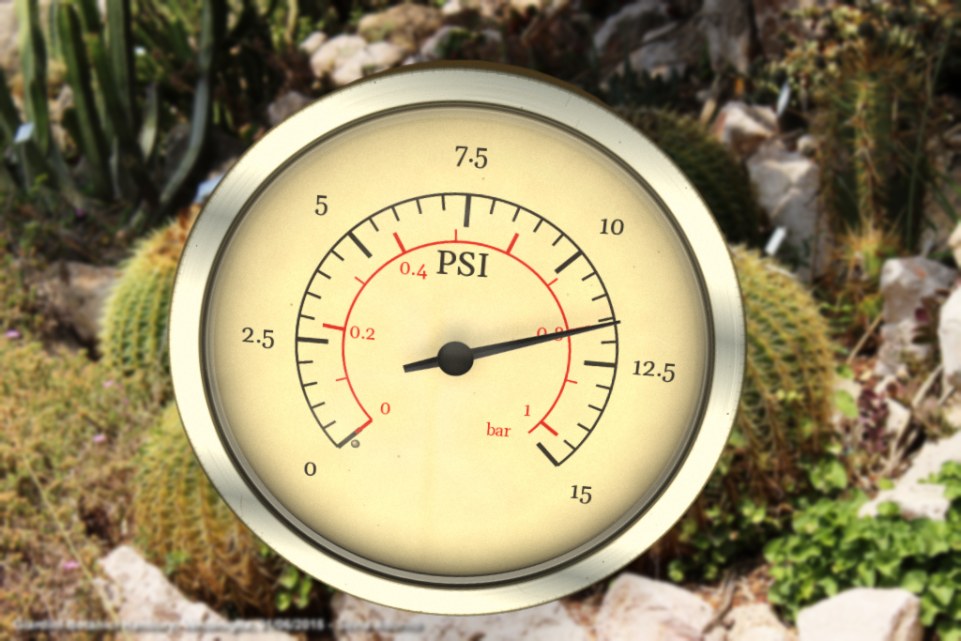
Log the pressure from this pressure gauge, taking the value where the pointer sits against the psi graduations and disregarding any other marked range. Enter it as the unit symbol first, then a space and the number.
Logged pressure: psi 11.5
